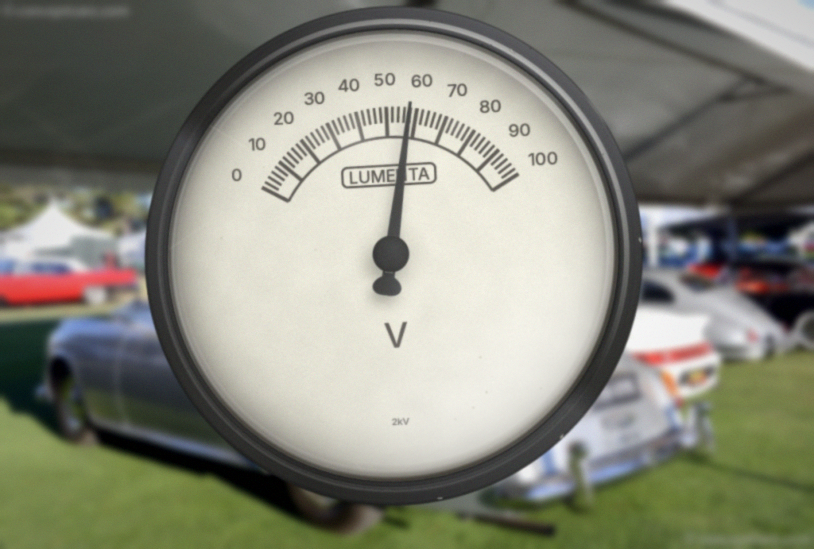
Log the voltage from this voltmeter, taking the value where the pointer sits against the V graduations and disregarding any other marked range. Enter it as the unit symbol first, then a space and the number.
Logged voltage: V 58
